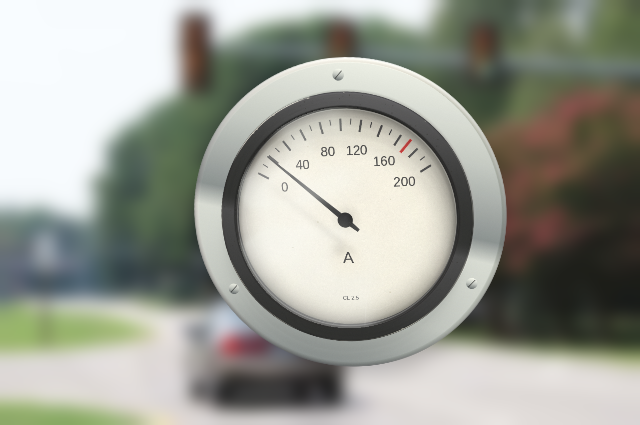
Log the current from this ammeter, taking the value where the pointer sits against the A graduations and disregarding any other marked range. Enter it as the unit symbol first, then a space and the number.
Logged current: A 20
